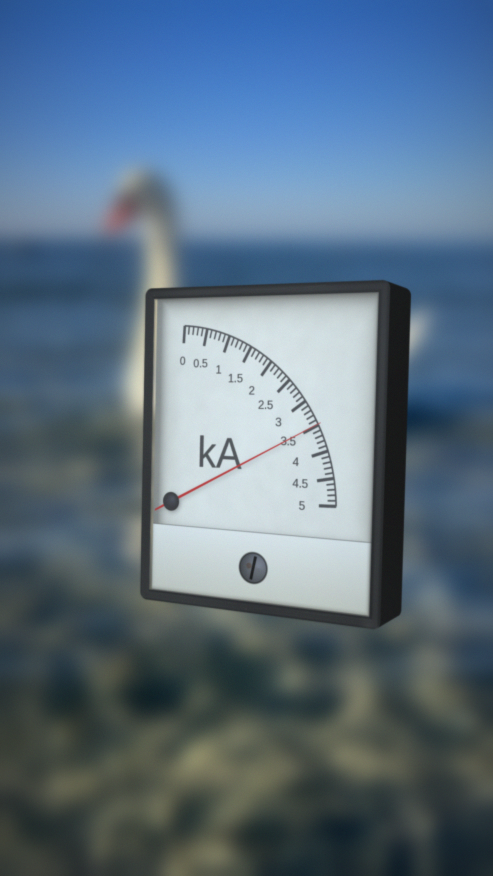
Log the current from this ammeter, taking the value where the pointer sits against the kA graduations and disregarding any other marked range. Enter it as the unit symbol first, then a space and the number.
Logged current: kA 3.5
